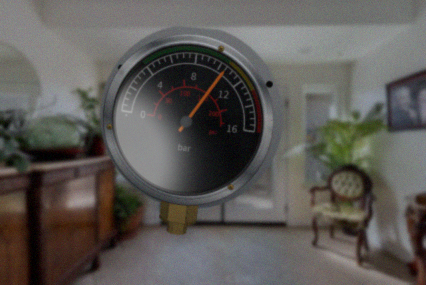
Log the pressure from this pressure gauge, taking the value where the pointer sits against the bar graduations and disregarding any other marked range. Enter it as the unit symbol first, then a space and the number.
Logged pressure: bar 10.5
